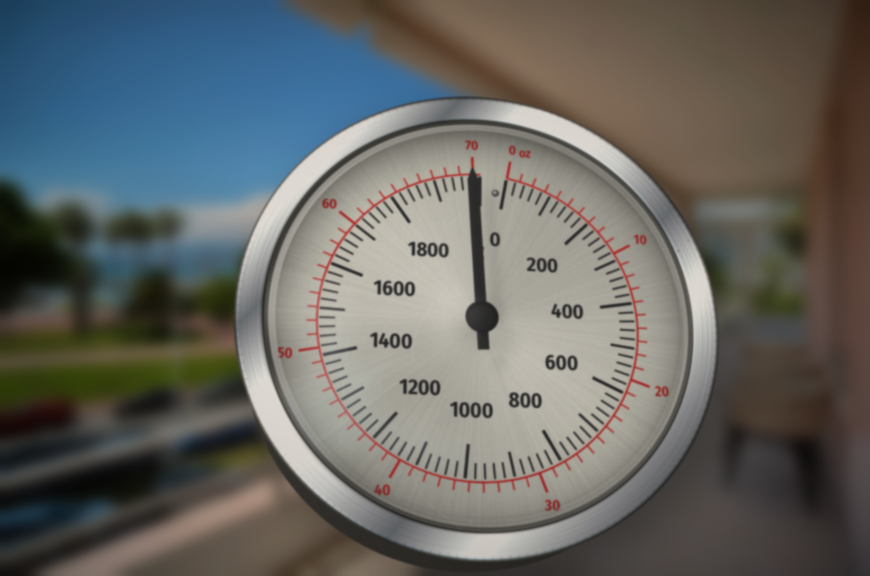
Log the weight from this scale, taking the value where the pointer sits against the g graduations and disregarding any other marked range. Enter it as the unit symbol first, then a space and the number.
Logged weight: g 1980
